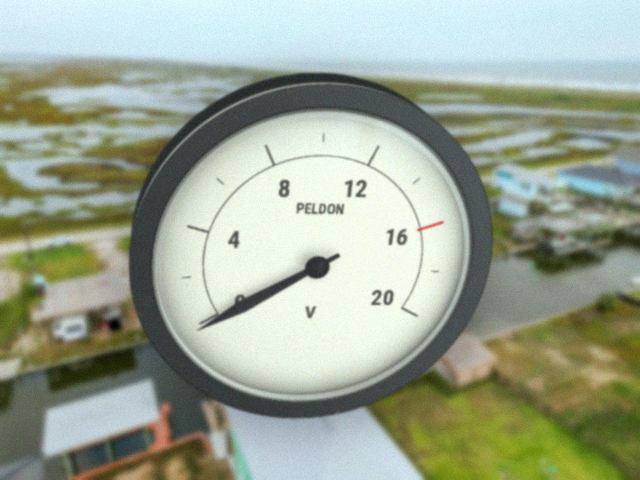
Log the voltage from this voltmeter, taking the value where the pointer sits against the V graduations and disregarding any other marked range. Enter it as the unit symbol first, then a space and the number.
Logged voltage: V 0
